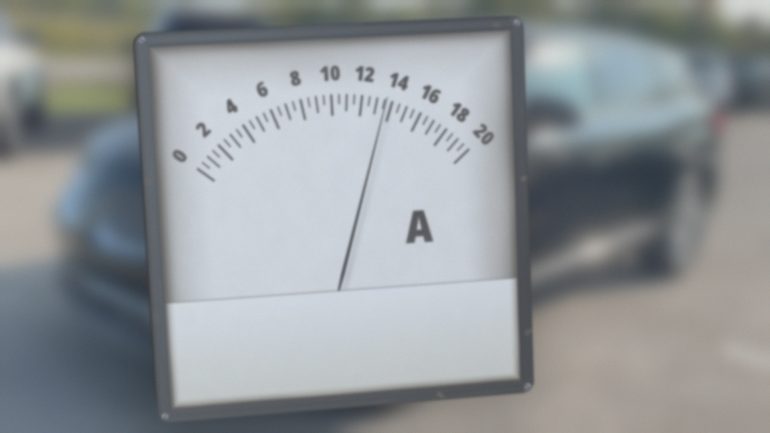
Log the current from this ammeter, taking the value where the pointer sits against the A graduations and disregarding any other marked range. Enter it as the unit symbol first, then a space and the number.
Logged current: A 13.5
